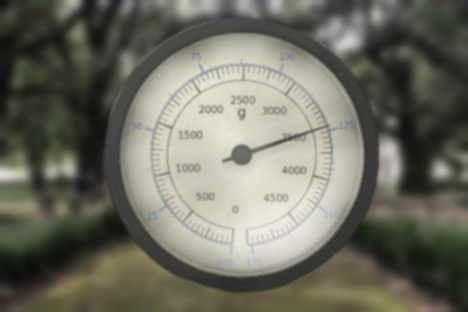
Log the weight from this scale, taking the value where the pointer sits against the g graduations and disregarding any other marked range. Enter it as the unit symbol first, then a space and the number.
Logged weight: g 3500
